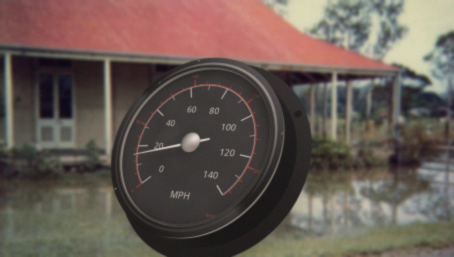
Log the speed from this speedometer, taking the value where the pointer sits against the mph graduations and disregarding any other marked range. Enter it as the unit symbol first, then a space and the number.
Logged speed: mph 15
